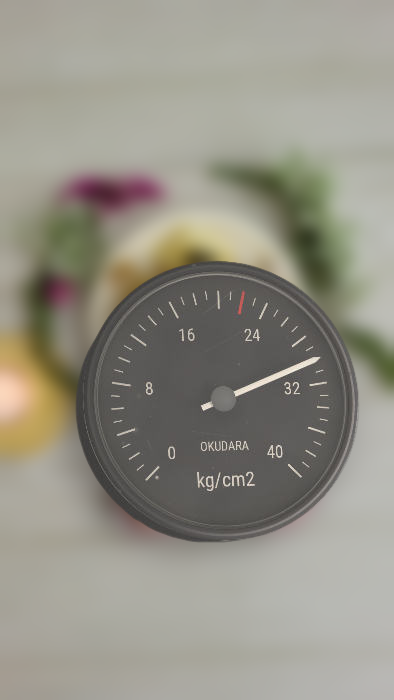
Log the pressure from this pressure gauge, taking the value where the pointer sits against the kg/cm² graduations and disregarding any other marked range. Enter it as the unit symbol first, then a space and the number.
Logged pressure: kg/cm² 30
